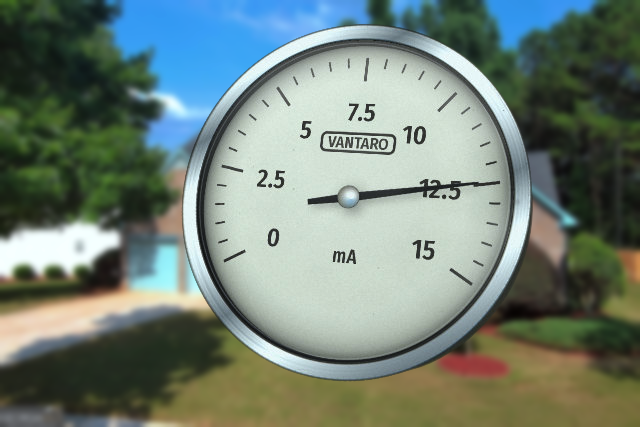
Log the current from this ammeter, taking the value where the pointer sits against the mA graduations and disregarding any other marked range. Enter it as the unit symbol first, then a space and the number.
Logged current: mA 12.5
